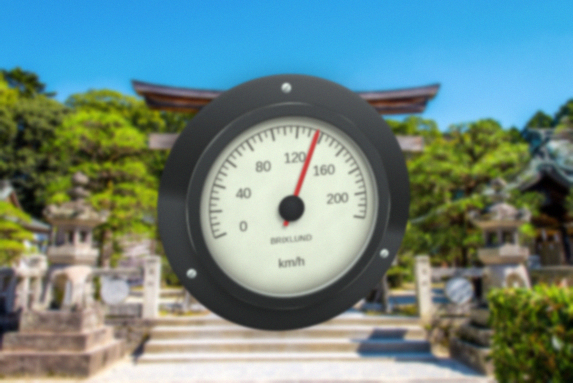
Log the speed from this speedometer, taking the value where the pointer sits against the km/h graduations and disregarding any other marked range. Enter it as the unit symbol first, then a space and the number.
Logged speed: km/h 135
